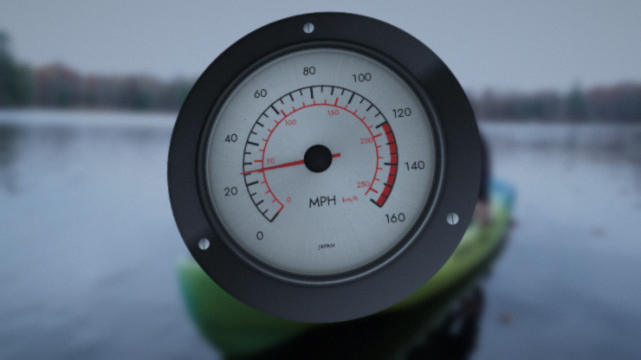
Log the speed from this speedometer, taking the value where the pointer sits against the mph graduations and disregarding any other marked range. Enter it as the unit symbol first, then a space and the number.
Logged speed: mph 25
